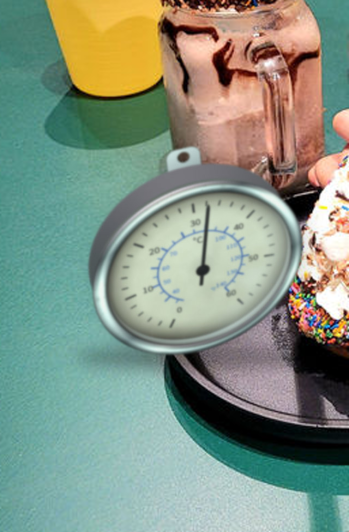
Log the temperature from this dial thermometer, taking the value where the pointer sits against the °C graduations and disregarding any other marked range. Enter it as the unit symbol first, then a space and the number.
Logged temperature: °C 32
